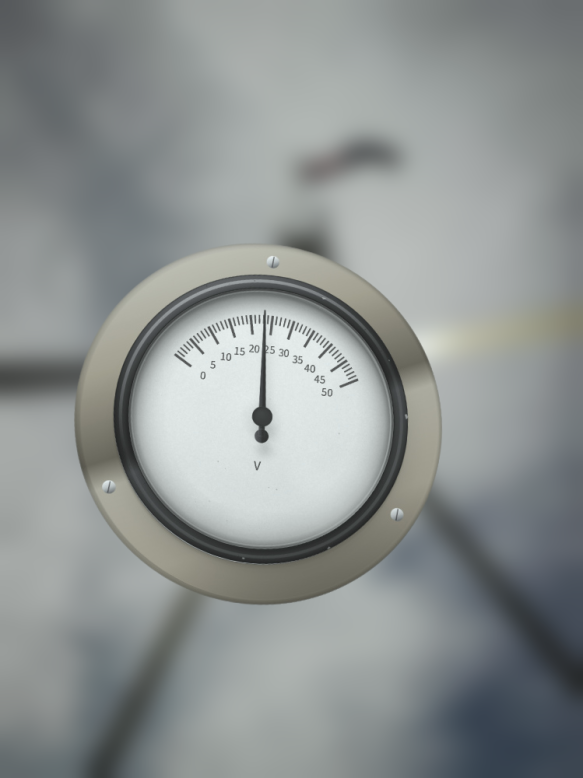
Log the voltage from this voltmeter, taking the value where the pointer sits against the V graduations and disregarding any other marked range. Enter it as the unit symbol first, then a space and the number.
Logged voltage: V 23
